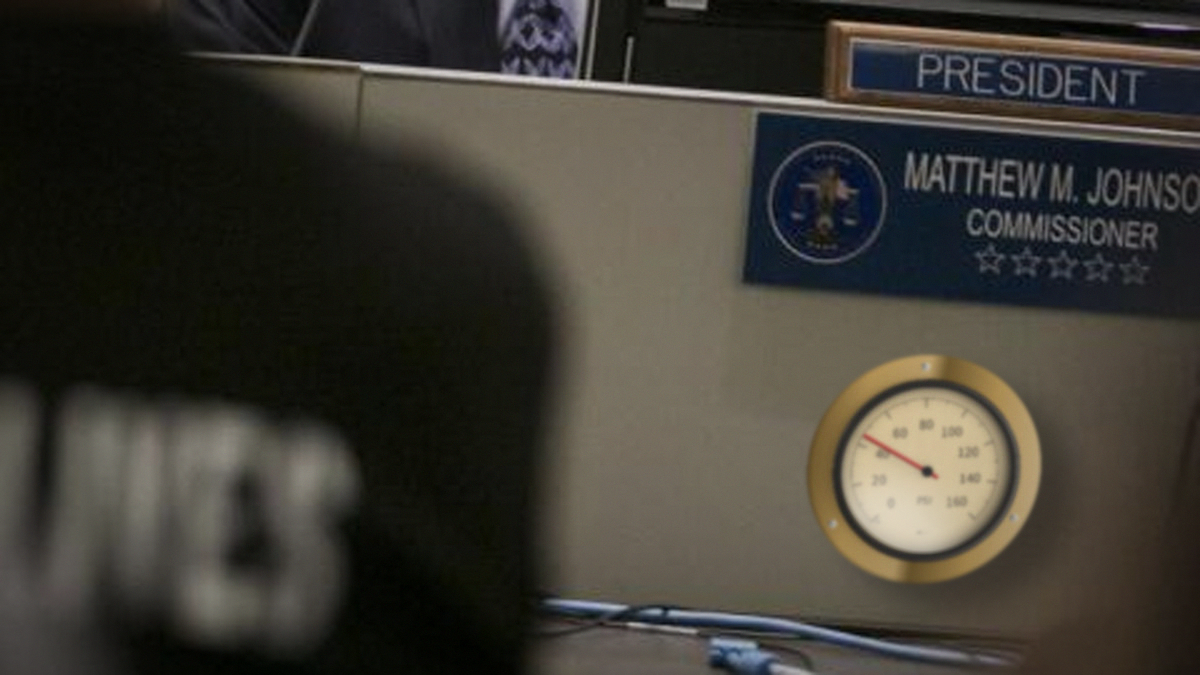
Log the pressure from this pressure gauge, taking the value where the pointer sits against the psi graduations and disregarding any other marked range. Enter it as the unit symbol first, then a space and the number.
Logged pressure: psi 45
